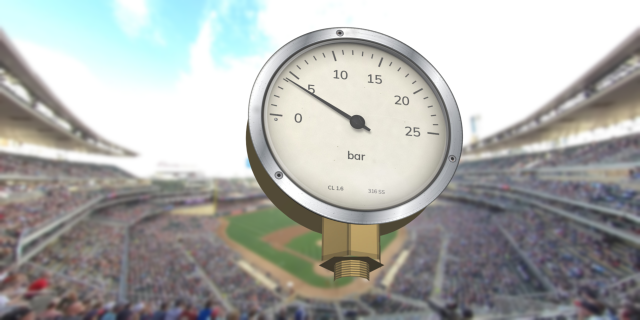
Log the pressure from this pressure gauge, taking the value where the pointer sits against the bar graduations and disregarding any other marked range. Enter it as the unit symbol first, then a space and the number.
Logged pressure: bar 4
